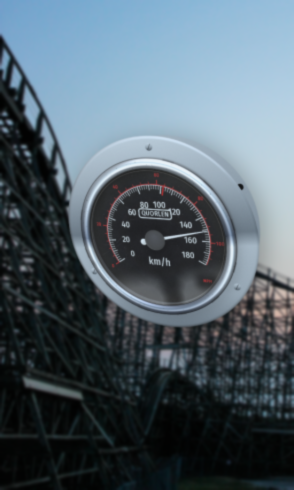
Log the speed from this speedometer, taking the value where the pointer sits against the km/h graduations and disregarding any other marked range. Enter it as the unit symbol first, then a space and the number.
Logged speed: km/h 150
